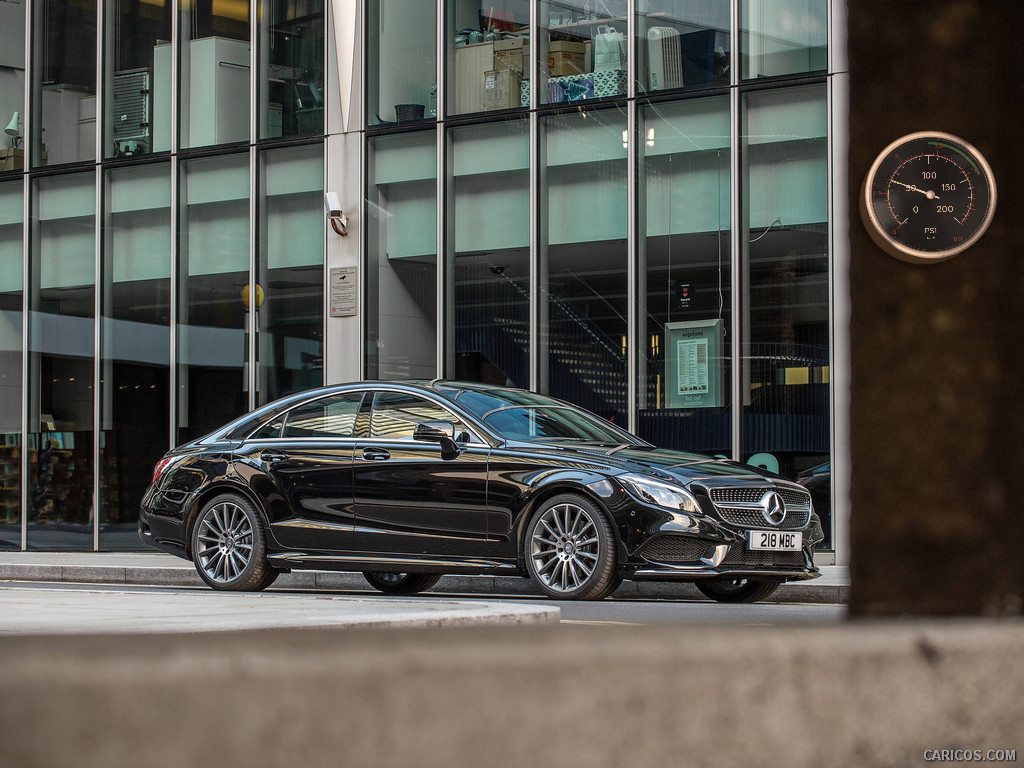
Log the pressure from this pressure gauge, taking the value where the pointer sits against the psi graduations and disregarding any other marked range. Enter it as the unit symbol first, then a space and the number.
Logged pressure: psi 50
